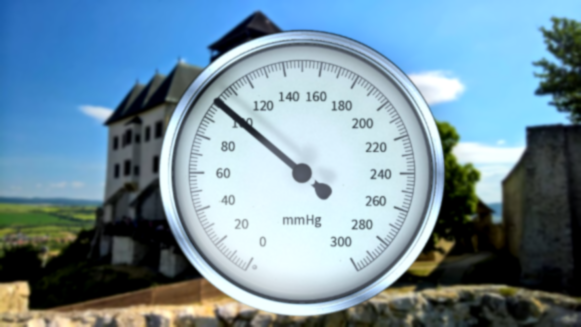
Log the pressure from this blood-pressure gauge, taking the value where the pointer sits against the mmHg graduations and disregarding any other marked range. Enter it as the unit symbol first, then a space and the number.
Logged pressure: mmHg 100
